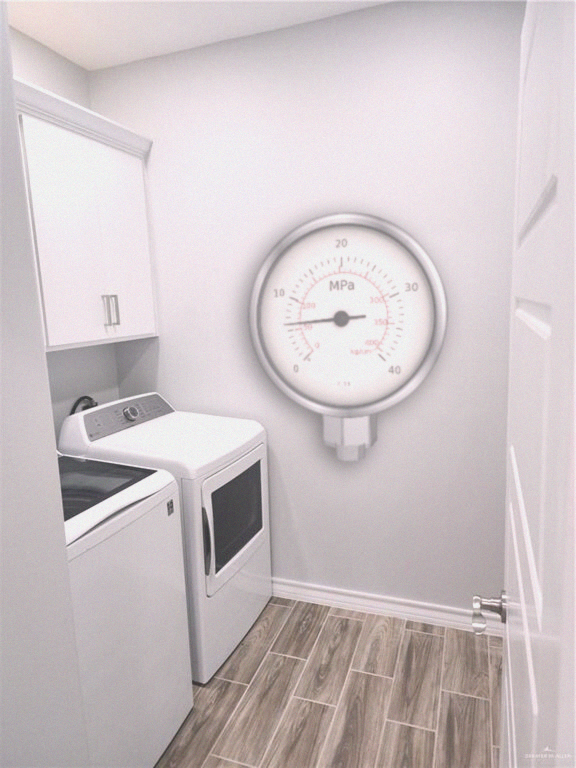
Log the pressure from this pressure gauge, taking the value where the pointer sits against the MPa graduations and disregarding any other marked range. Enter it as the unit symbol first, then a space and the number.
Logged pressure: MPa 6
